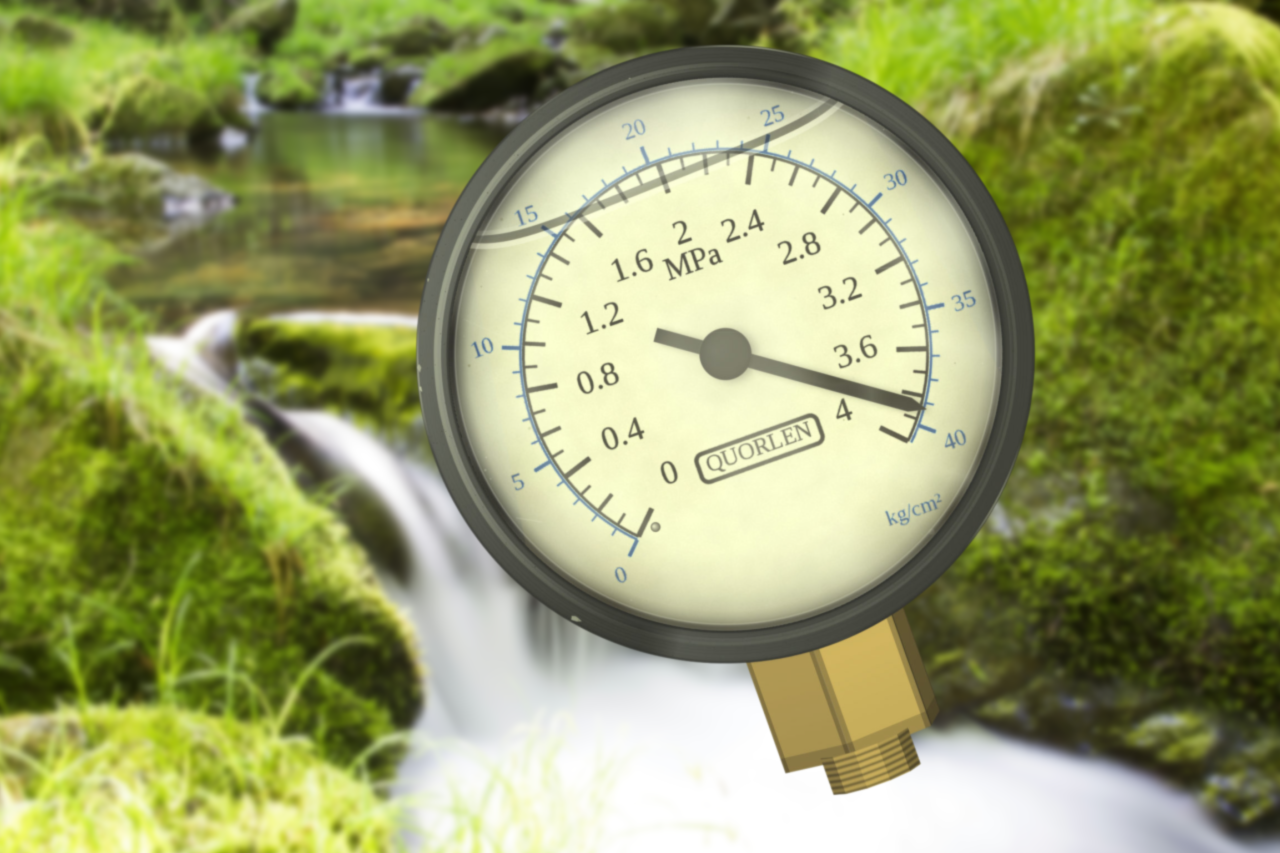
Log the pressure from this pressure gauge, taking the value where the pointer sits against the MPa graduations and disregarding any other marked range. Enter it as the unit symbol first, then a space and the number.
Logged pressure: MPa 3.85
